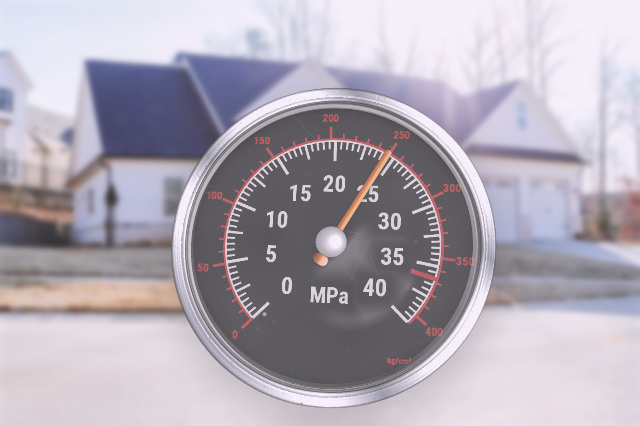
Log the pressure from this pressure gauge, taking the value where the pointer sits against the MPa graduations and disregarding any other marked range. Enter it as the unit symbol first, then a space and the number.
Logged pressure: MPa 24.5
